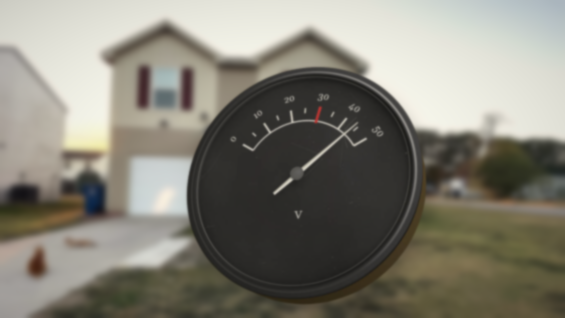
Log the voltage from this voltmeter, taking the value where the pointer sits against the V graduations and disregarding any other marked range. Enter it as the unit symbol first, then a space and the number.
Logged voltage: V 45
